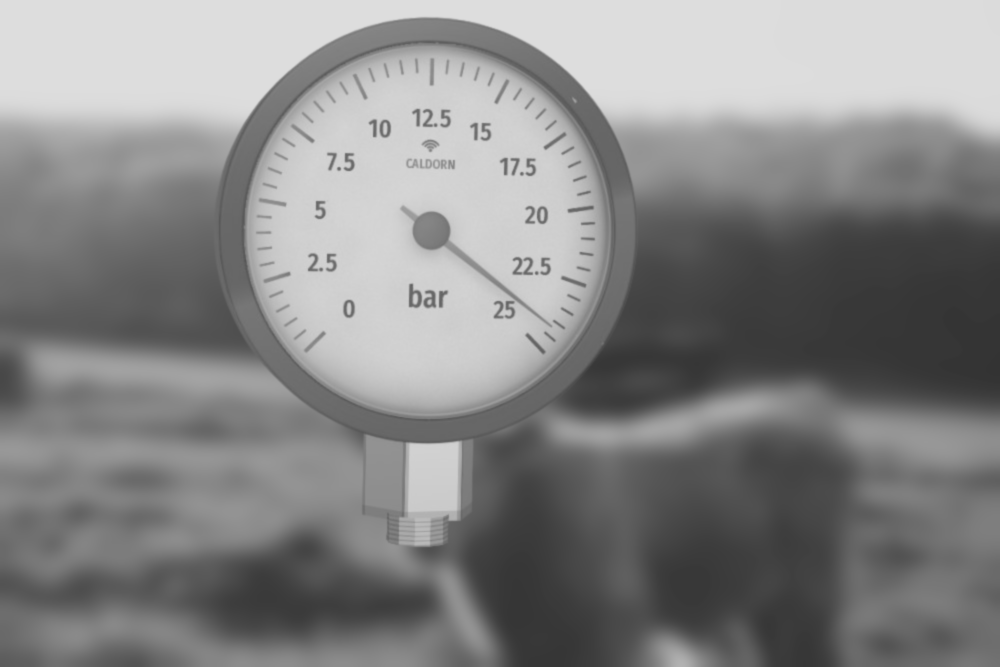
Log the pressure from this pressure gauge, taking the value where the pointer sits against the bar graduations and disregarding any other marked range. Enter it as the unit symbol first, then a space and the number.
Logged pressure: bar 24.25
